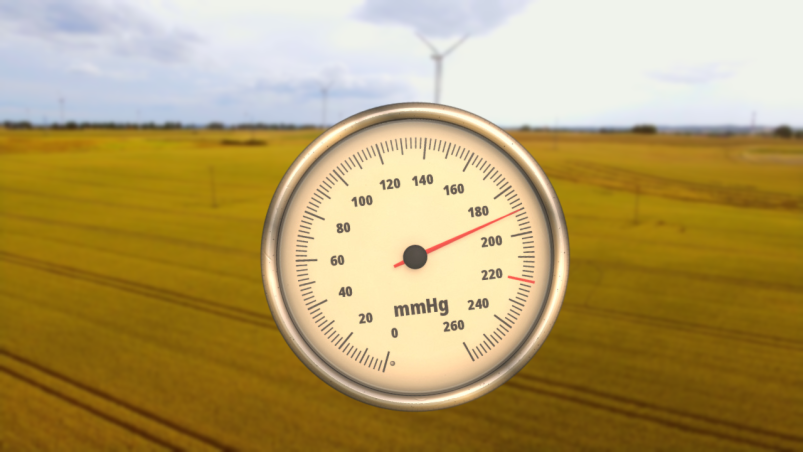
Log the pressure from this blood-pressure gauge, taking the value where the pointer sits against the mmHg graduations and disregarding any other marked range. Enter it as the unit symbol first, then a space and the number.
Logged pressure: mmHg 190
